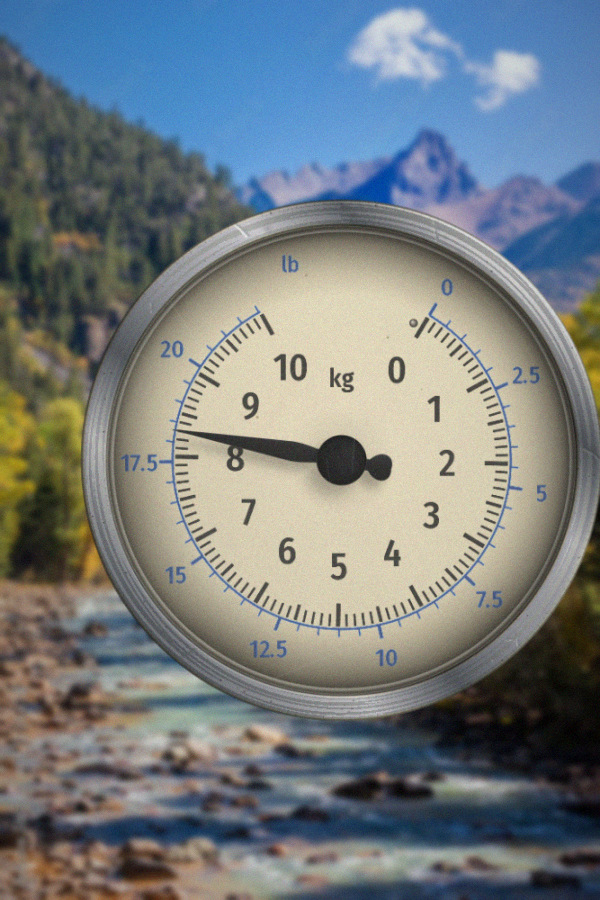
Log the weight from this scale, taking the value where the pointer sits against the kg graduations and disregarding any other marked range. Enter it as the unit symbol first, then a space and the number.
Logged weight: kg 8.3
